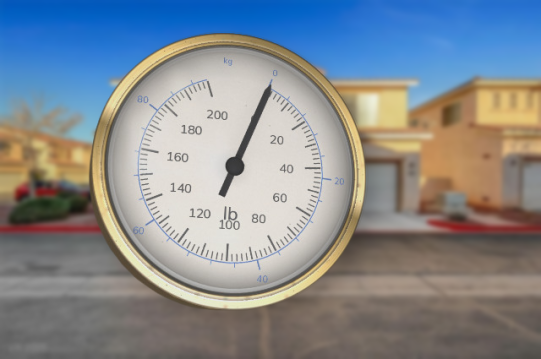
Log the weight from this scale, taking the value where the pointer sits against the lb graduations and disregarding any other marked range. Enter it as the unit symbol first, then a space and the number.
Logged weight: lb 0
